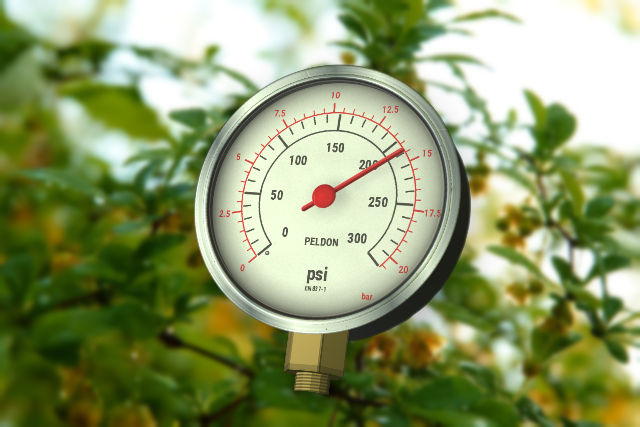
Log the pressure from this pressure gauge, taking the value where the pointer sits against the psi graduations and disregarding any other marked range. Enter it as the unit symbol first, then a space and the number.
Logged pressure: psi 210
